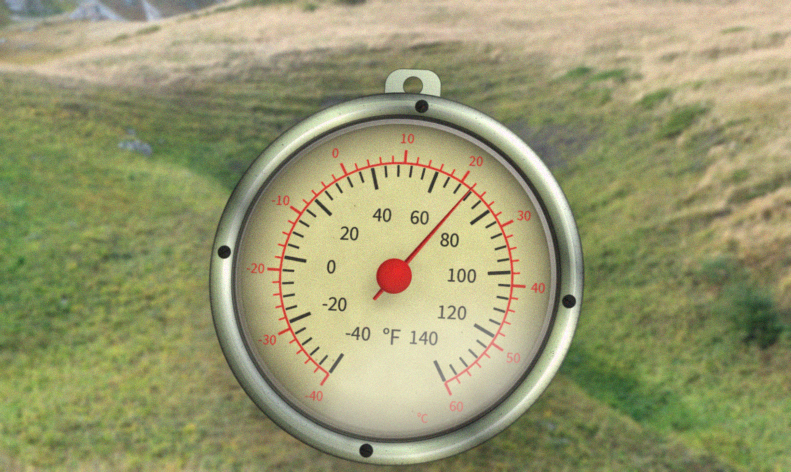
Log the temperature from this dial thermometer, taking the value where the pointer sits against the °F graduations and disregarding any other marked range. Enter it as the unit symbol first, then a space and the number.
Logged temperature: °F 72
